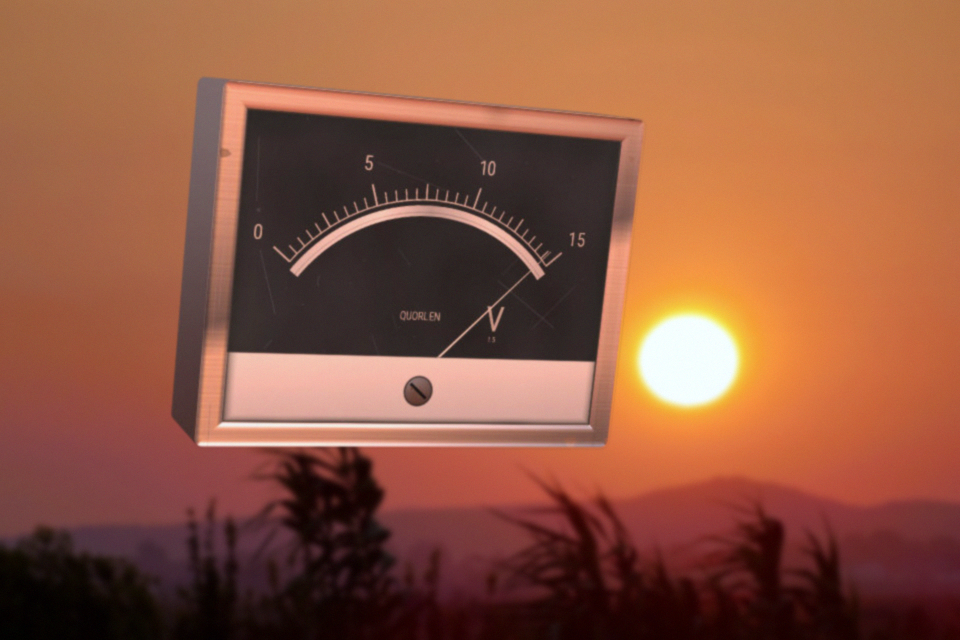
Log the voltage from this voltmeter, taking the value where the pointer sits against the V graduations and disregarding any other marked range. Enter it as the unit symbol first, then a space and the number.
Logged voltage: V 14.5
